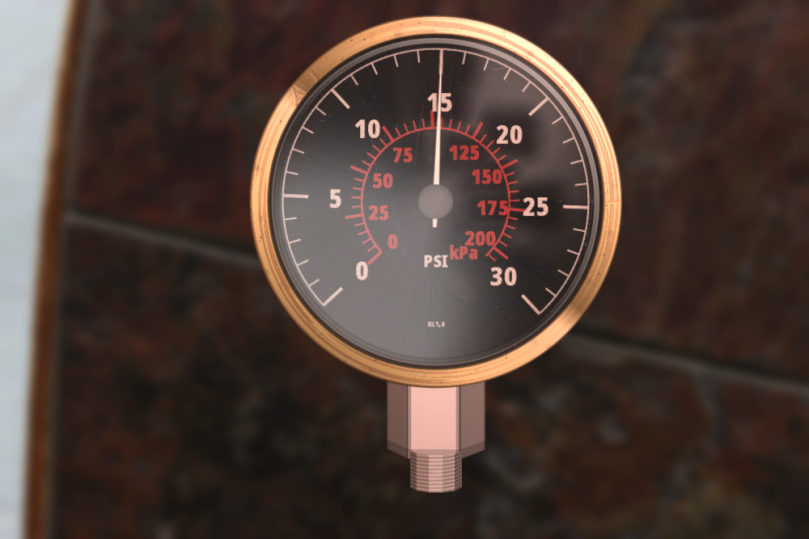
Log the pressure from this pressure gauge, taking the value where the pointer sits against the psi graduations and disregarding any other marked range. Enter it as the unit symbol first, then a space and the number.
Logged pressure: psi 15
